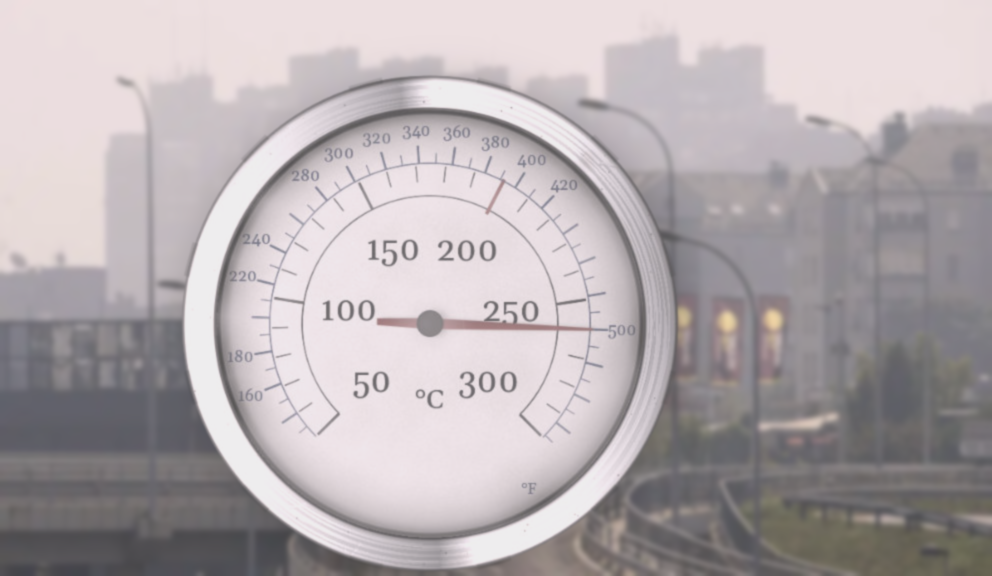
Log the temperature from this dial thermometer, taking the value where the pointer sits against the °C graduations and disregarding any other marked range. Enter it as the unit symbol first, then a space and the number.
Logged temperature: °C 260
